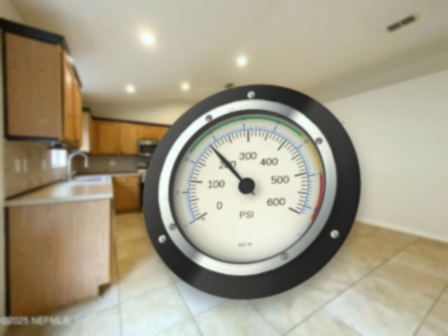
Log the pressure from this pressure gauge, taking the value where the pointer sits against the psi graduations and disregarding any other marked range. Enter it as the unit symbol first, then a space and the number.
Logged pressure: psi 200
